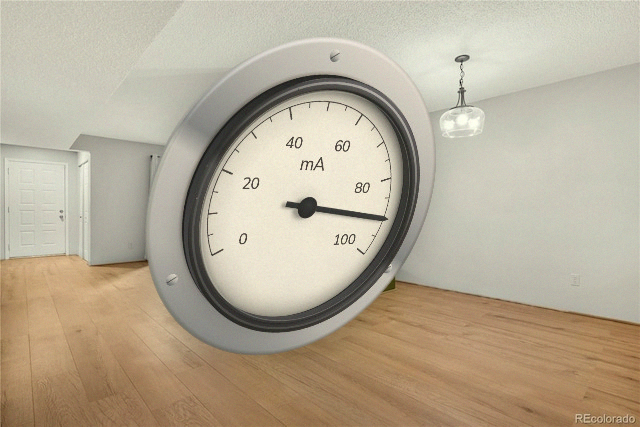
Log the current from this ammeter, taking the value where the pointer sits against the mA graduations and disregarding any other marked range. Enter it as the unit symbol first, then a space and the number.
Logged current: mA 90
